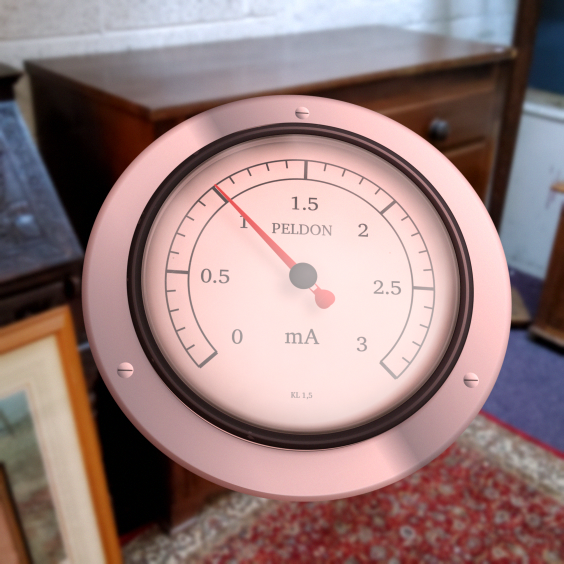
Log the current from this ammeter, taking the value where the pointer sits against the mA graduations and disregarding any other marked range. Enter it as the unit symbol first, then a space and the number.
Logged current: mA 1
